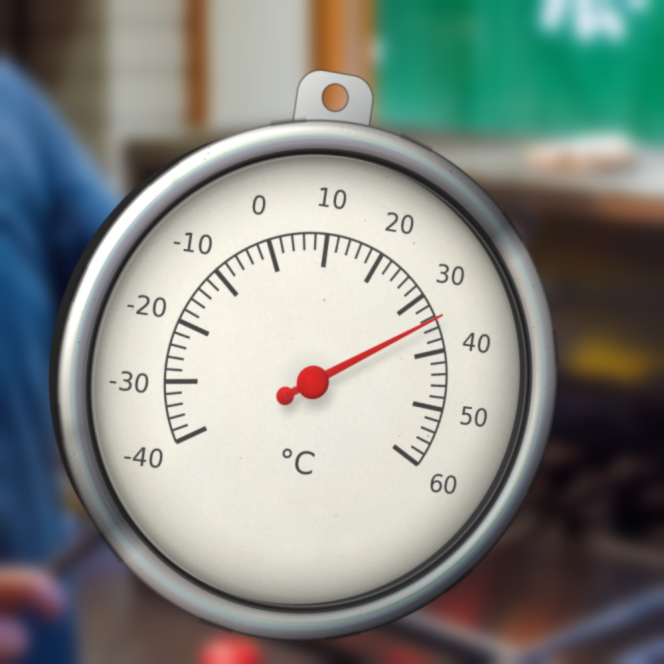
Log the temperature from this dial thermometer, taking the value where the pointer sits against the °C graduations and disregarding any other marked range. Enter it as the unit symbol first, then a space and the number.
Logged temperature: °C 34
